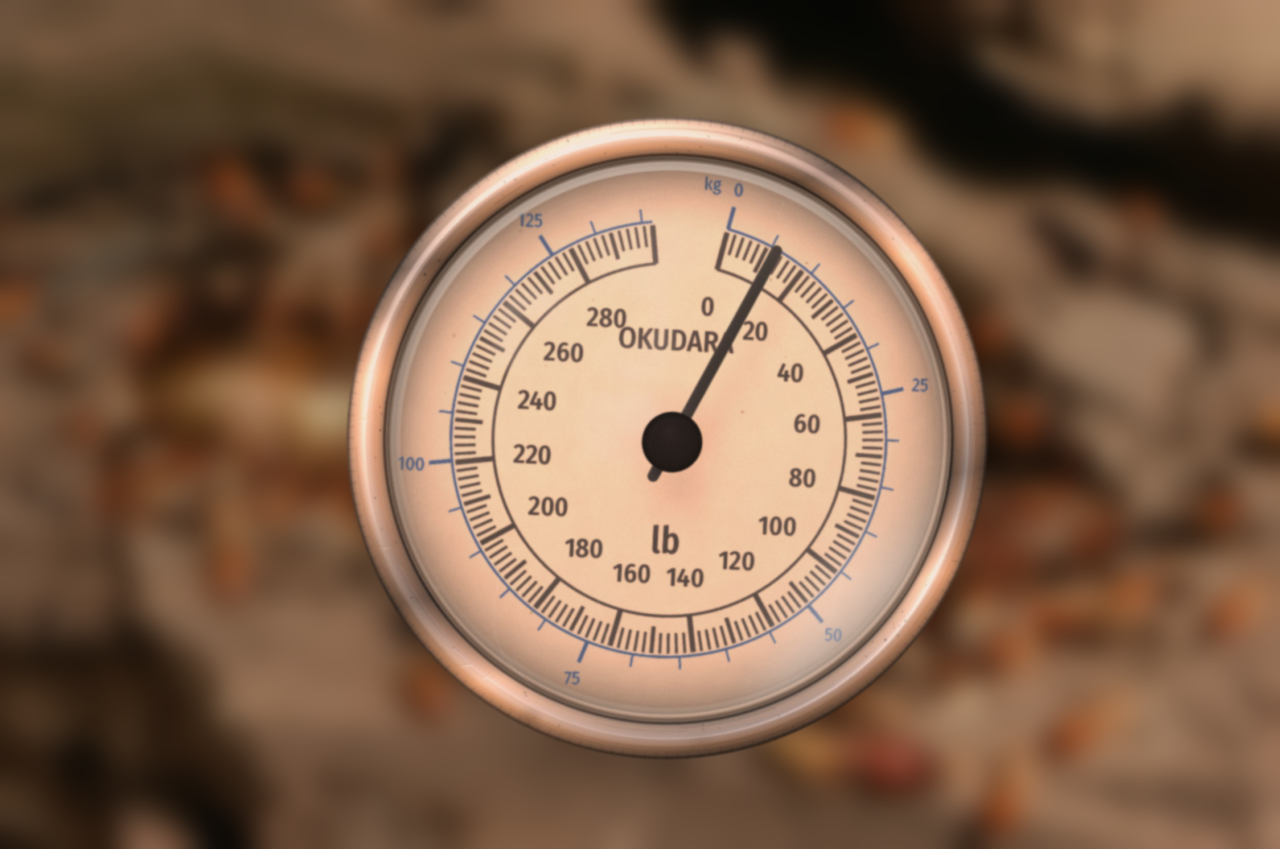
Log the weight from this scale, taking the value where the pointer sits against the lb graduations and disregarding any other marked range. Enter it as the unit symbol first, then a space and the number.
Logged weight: lb 12
